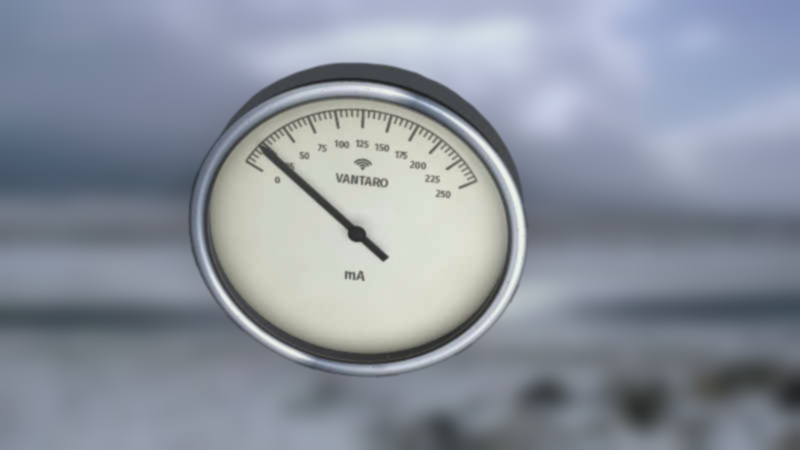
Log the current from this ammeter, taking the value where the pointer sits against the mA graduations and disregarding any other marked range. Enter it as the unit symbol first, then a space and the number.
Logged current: mA 25
